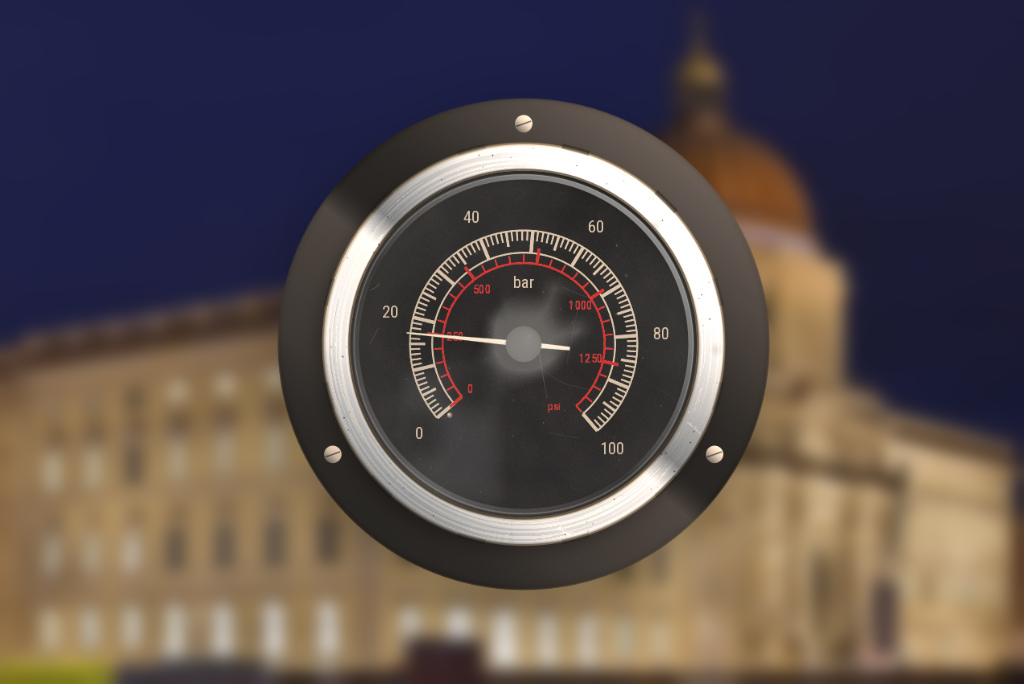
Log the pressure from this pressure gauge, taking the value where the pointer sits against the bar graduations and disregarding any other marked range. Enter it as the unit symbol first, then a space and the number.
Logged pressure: bar 17
